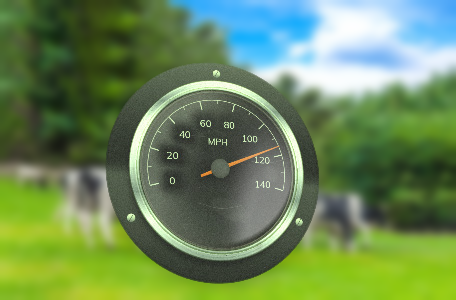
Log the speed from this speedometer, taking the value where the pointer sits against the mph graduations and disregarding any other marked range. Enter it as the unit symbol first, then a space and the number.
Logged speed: mph 115
